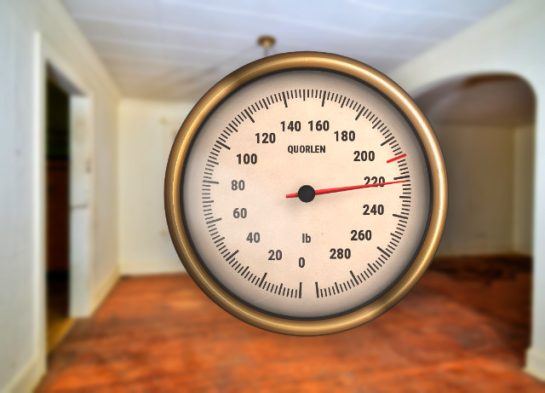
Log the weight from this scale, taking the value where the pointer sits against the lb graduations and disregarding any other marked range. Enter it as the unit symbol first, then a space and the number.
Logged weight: lb 222
